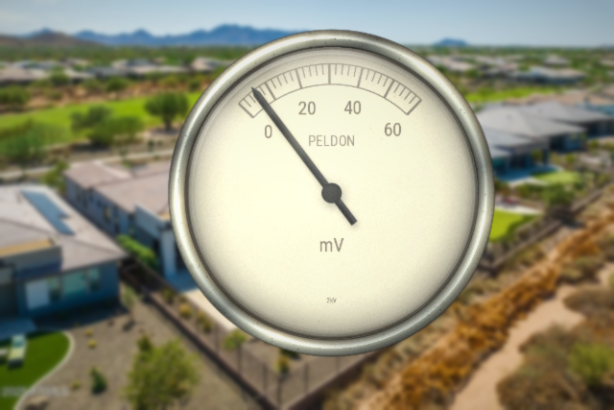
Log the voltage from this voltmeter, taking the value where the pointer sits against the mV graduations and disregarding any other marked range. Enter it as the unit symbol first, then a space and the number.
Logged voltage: mV 6
